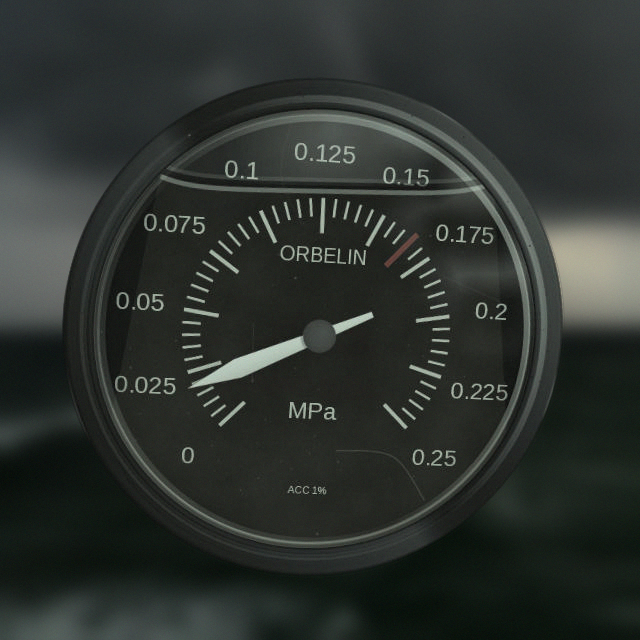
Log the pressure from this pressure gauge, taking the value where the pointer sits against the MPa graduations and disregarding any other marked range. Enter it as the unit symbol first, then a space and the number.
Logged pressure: MPa 0.02
